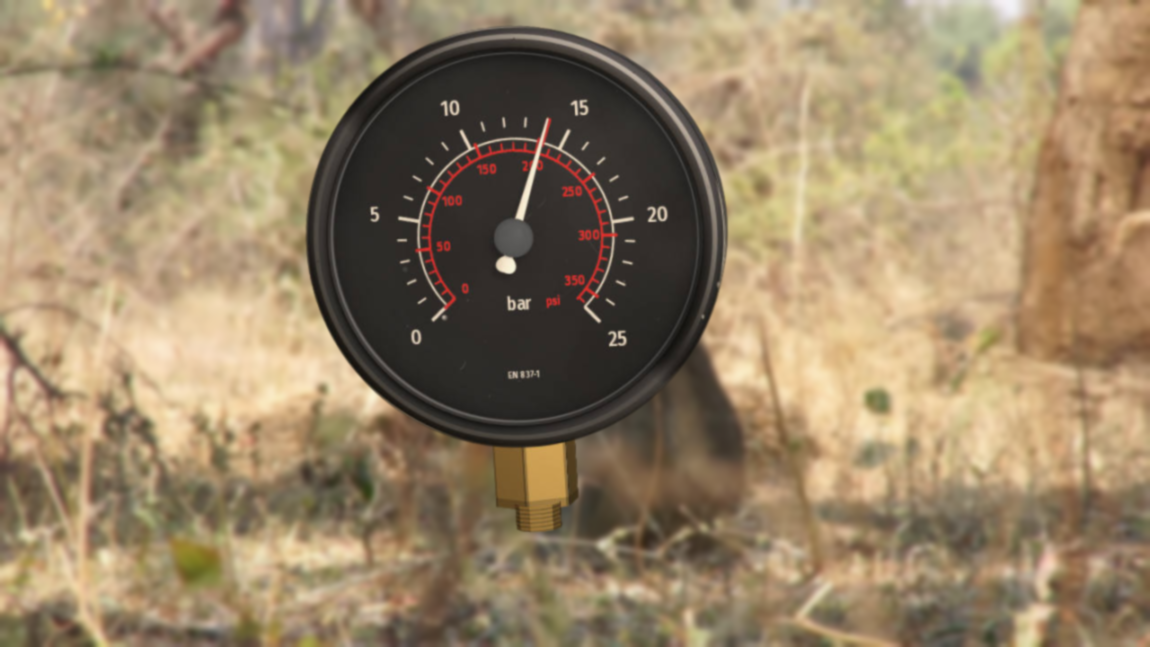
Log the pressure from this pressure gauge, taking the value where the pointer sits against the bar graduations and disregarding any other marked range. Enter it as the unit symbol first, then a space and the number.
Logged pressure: bar 14
